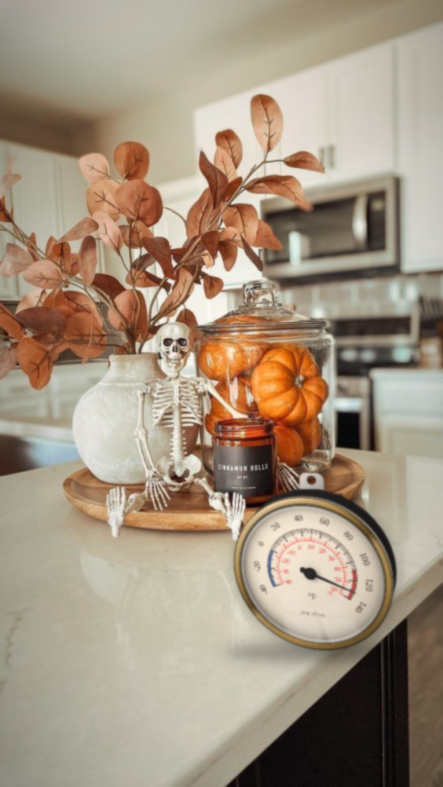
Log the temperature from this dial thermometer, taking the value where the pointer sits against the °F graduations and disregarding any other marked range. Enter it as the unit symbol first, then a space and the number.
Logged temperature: °F 130
